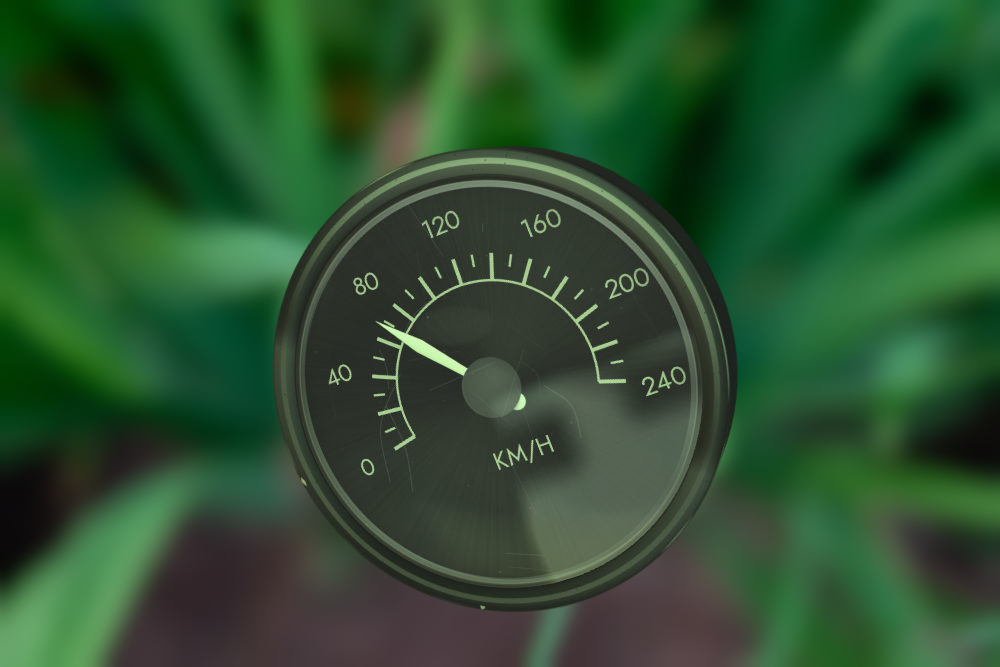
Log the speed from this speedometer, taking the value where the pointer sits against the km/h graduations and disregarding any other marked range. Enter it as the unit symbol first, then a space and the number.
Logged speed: km/h 70
